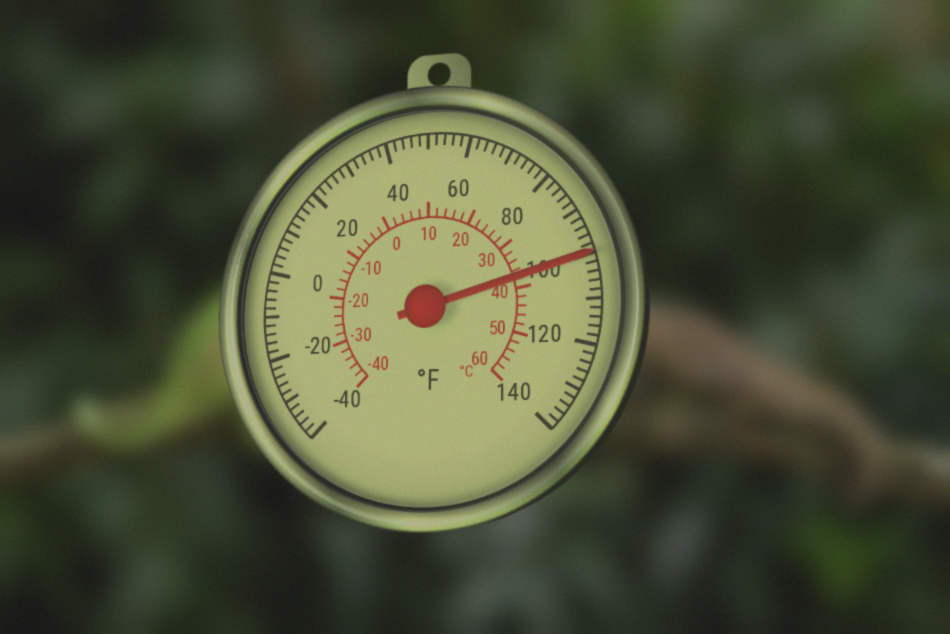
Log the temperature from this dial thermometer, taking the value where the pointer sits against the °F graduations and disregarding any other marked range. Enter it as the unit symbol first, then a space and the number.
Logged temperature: °F 100
